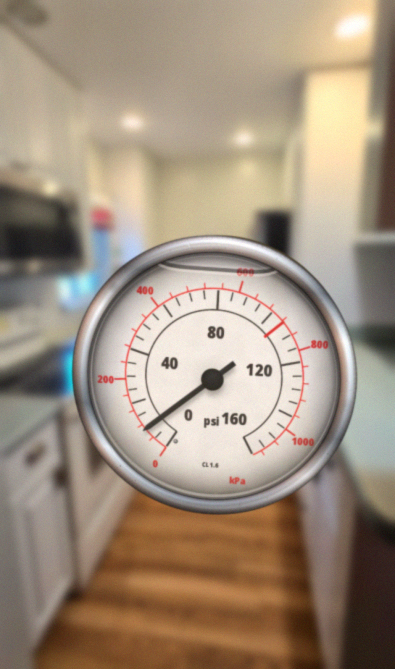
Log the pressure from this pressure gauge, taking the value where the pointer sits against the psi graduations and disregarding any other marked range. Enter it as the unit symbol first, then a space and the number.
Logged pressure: psi 10
